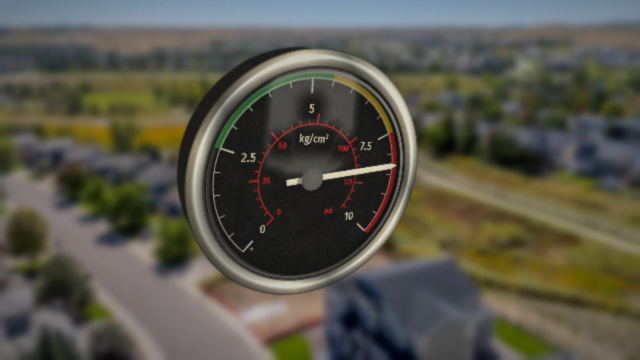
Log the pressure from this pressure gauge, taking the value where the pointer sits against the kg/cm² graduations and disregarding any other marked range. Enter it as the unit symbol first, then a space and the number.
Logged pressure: kg/cm² 8.25
